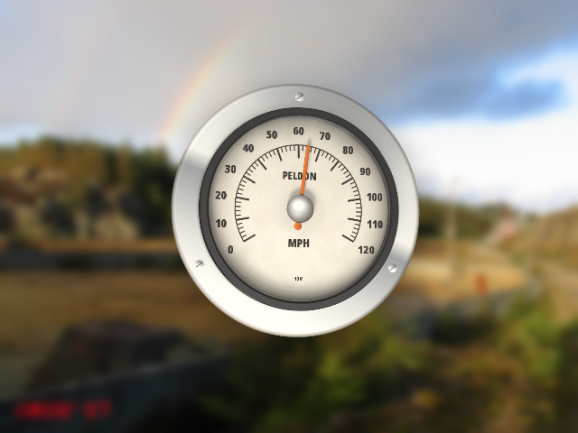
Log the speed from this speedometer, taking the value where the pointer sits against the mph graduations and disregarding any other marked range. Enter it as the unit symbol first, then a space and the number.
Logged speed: mph 64
